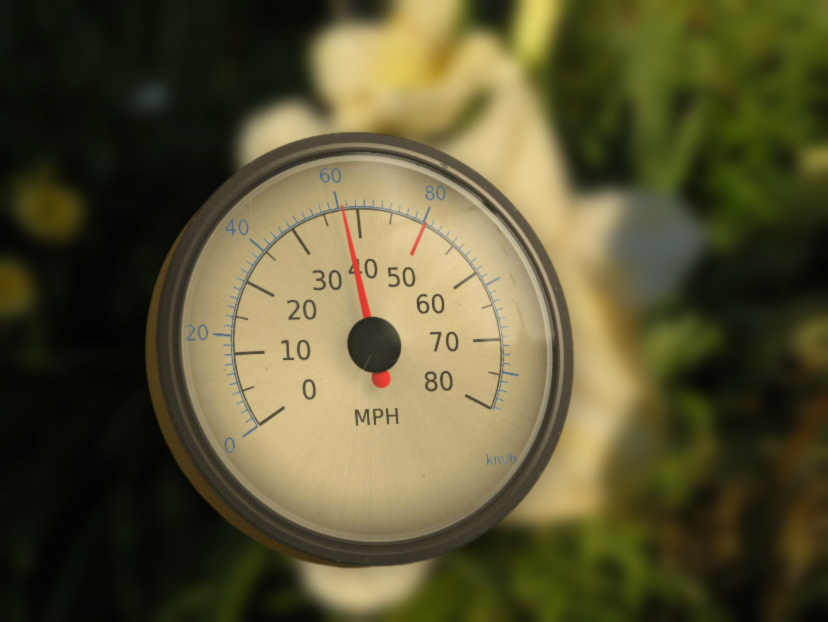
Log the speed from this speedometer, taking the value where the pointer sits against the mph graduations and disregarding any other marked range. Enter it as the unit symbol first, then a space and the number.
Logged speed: mph 37.5
